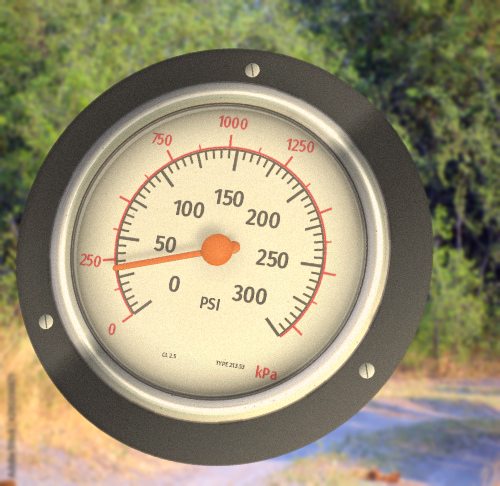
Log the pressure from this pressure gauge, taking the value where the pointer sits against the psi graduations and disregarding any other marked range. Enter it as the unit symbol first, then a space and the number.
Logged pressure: psi 30
